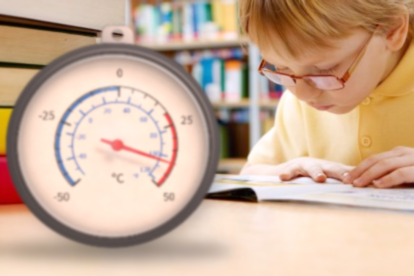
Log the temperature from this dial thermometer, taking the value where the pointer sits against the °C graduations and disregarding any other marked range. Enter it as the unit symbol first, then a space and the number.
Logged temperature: °C 40
